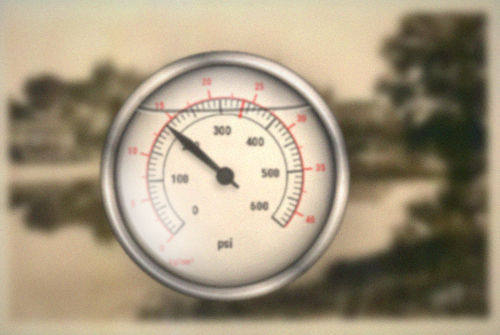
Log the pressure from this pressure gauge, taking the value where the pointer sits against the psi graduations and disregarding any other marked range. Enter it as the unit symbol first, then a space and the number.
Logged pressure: psi 200
